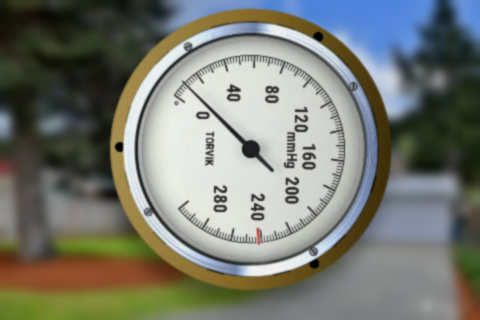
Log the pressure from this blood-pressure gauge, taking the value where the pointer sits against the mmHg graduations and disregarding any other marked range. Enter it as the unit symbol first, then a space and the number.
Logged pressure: mmHg 10
